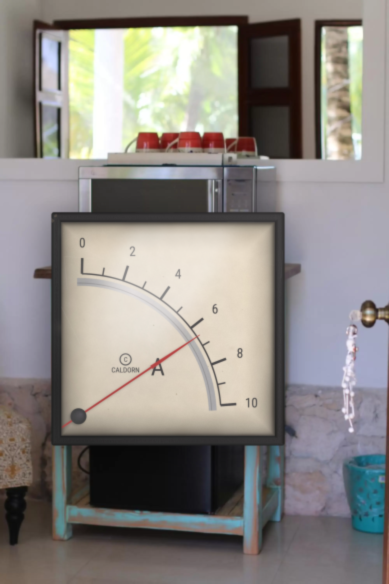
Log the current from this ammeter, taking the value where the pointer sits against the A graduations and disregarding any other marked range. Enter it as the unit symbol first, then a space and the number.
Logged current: A 6.5
